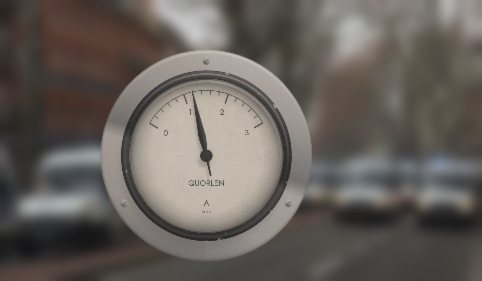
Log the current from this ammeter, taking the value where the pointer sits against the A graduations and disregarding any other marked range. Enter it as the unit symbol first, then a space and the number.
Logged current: A 1.2
